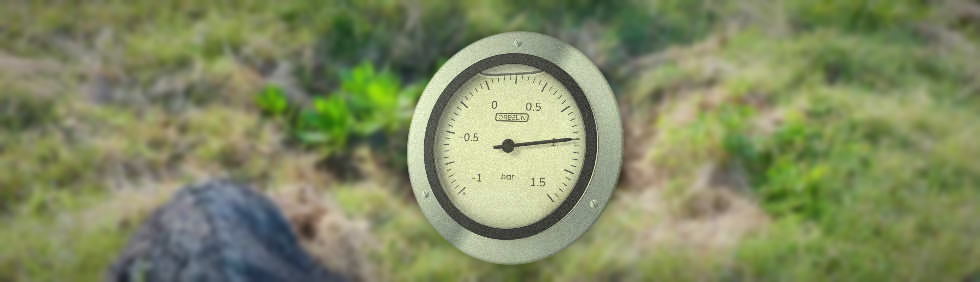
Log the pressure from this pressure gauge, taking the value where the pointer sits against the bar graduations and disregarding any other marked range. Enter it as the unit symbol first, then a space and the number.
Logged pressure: bar 1
